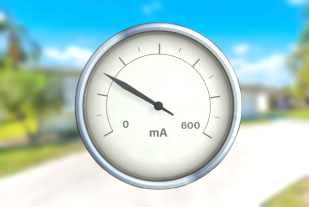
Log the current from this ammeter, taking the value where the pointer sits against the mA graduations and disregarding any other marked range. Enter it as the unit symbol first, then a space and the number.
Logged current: mA 150
